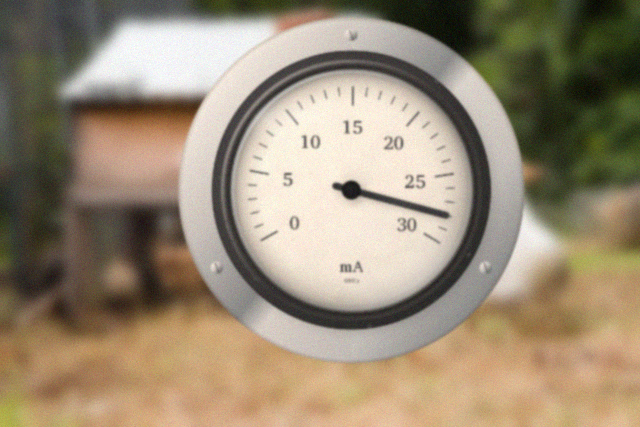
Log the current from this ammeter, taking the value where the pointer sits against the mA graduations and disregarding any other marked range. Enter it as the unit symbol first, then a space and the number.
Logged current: mA 28
